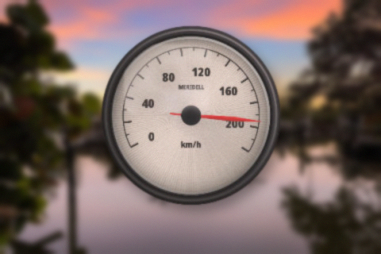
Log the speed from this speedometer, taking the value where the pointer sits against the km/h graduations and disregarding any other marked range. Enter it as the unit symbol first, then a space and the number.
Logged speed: km/h 195
